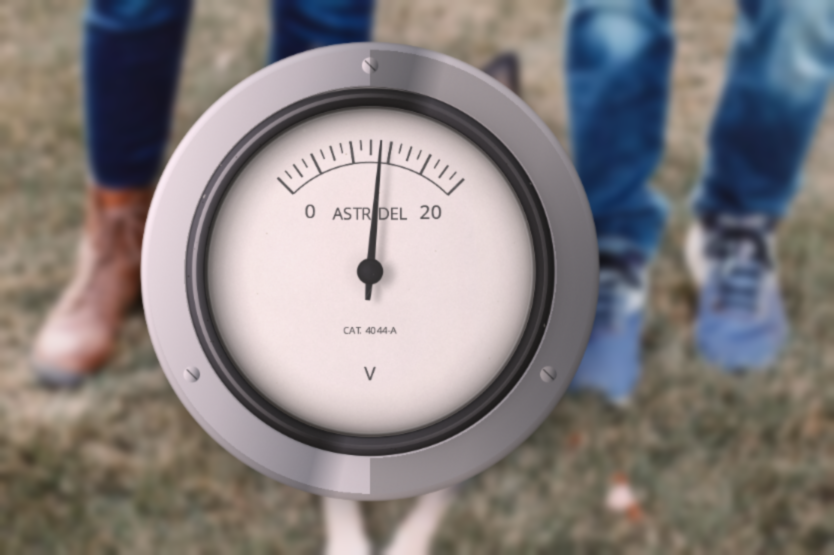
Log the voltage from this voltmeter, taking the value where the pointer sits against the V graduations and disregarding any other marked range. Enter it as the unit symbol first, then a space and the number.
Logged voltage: V 11
